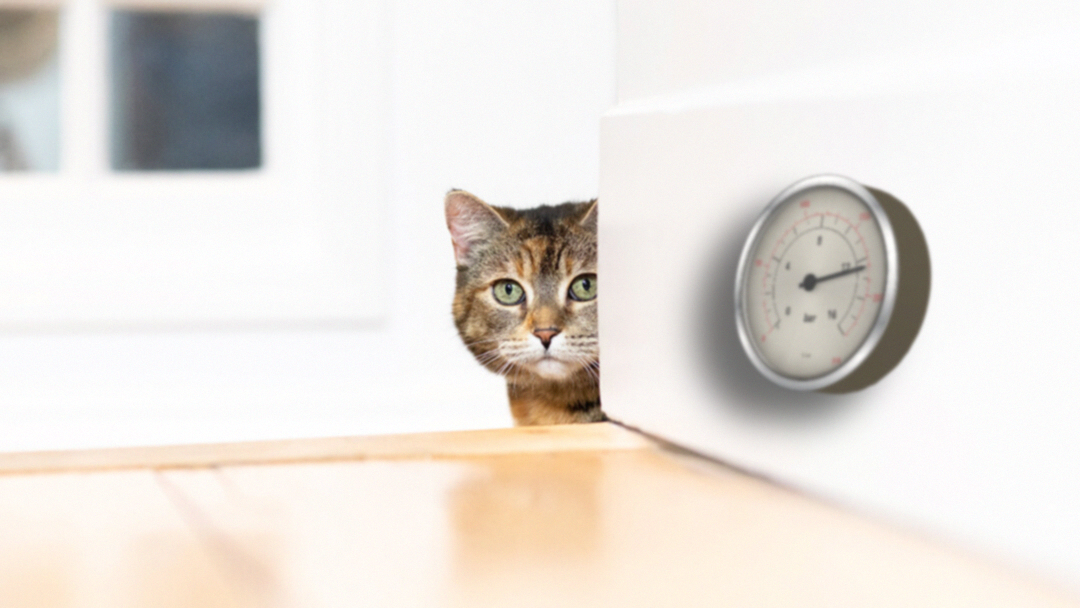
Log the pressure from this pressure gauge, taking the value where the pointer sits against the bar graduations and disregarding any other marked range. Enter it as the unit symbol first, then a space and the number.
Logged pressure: bar 12.5
